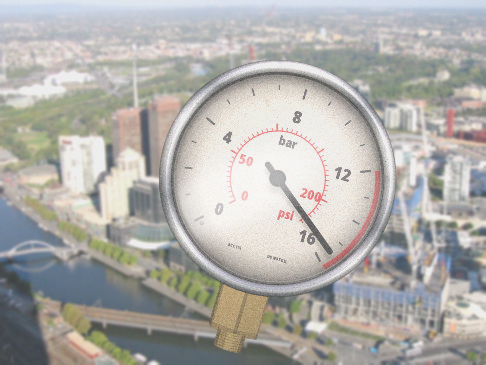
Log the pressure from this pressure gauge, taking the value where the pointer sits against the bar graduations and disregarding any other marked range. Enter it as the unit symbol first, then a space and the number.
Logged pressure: bar 15.5
